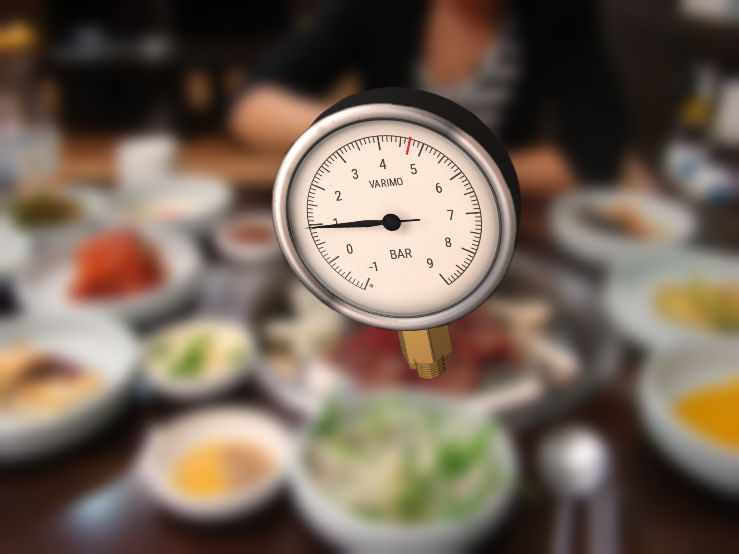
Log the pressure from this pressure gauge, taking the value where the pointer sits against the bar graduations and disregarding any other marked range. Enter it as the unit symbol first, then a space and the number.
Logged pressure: bar 1
